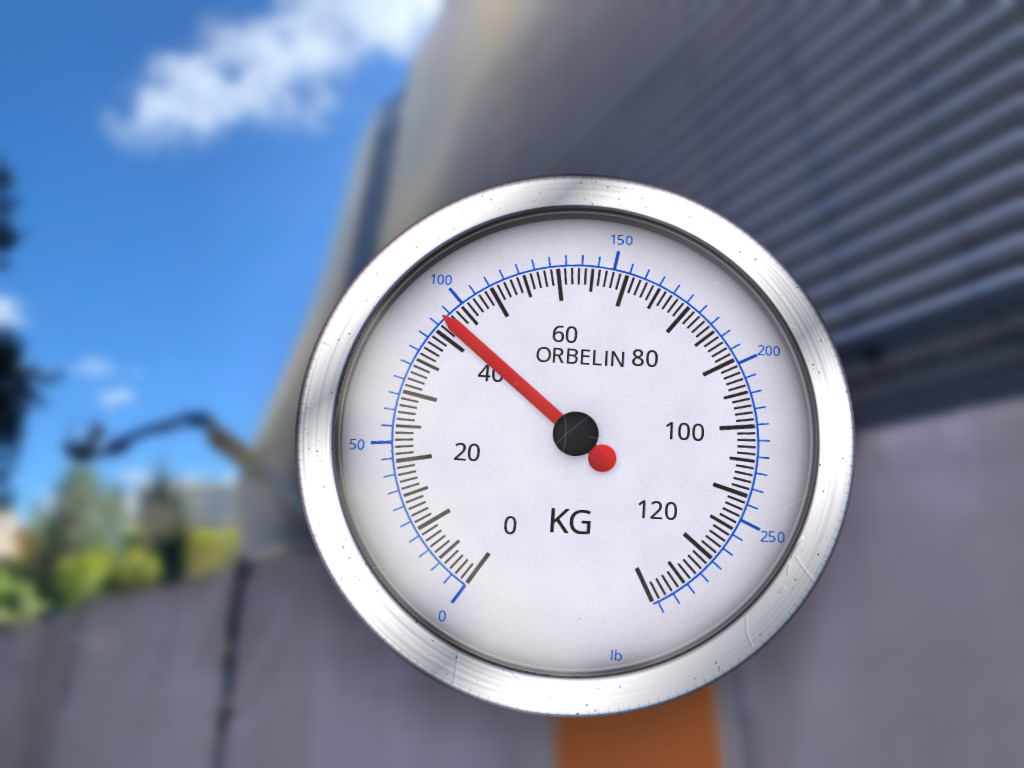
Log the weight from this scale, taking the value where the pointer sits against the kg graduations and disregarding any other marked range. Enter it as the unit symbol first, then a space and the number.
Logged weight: kg 42
